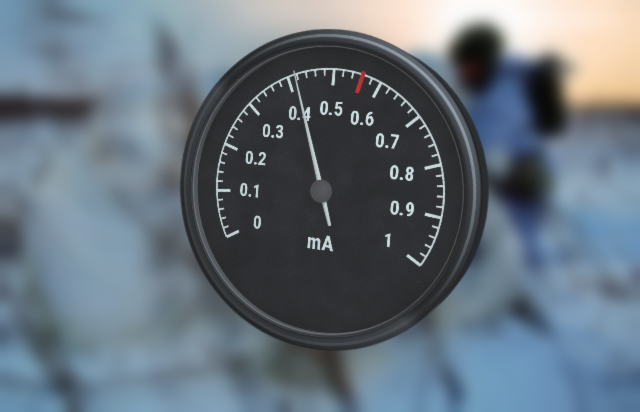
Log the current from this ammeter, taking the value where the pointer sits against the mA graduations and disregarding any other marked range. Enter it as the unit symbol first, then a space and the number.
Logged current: mA 0.42
